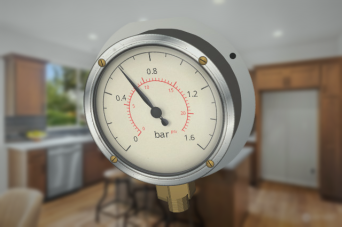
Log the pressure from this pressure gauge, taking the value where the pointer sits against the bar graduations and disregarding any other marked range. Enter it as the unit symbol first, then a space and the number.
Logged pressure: bar 0.6
